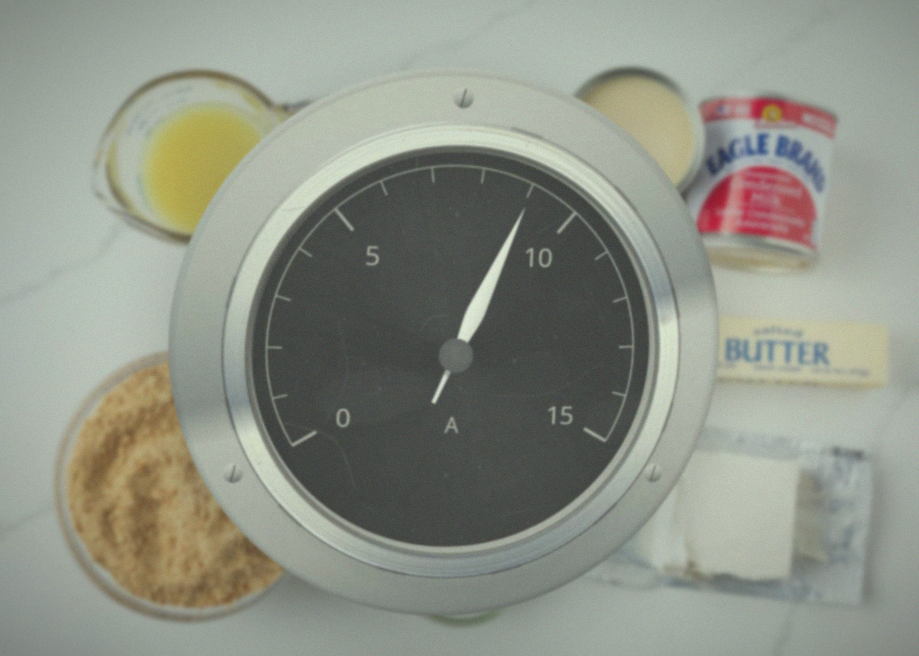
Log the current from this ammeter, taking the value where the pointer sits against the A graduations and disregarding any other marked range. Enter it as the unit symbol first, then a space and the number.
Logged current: A 9
